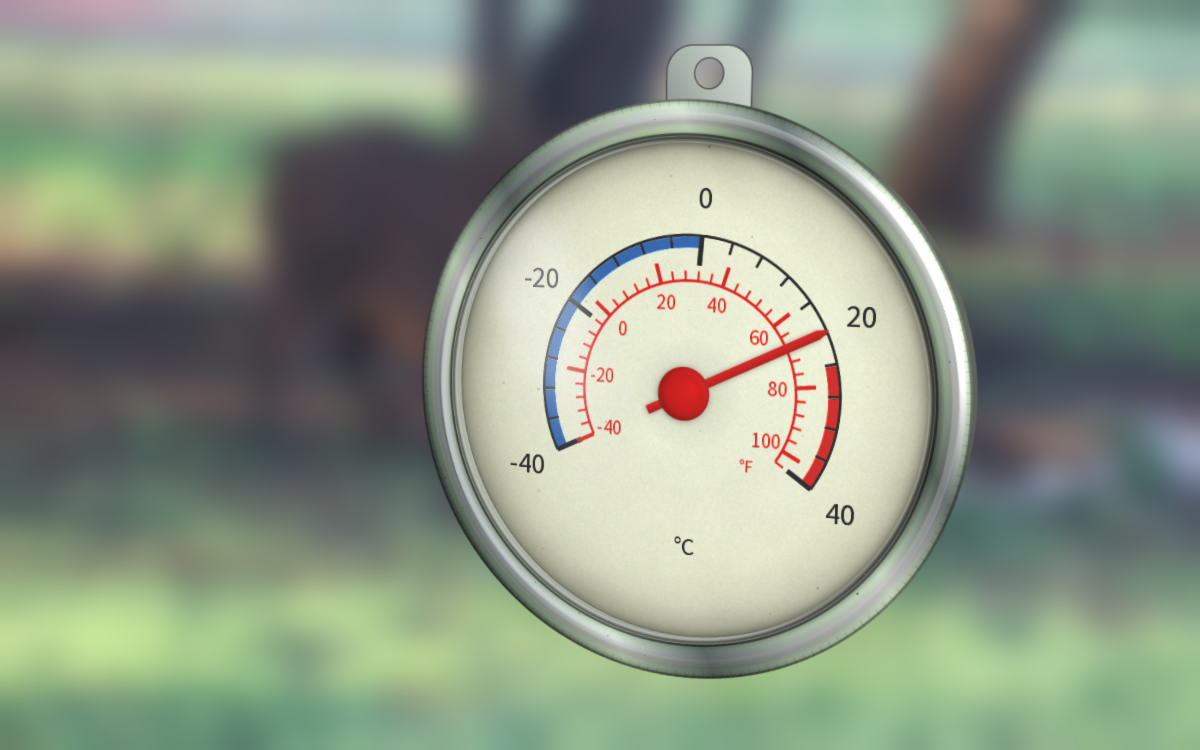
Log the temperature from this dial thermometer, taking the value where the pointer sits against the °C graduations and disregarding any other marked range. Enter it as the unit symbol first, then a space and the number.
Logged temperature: °C 20
